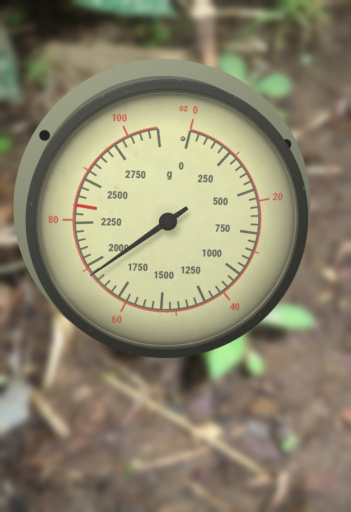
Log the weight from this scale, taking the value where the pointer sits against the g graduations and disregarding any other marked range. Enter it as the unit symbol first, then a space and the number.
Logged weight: g 1950
